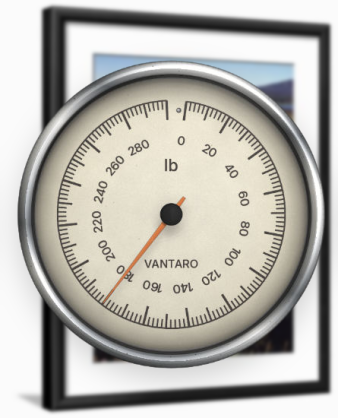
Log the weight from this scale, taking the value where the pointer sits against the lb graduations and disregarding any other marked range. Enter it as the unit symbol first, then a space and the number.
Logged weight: lb 180
